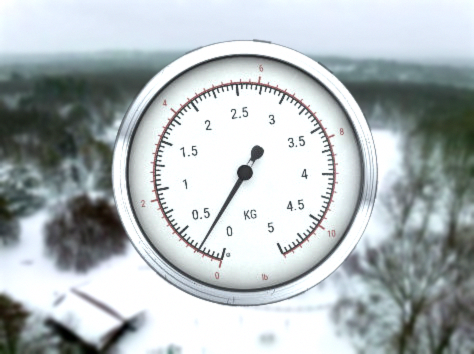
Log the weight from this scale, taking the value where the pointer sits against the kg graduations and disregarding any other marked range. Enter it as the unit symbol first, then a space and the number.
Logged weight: kg 0.25
